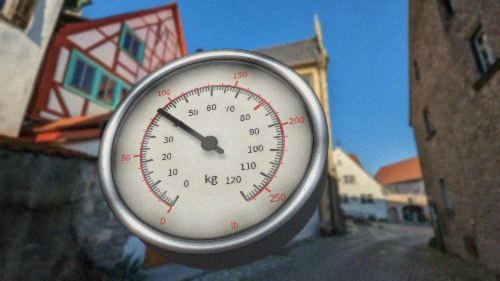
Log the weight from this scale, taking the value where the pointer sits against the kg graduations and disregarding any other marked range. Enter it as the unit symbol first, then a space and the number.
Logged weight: kg 40
